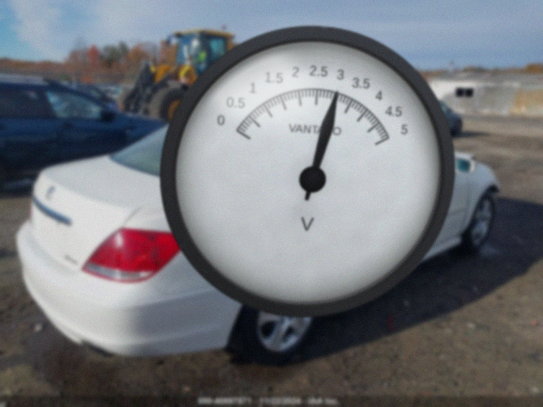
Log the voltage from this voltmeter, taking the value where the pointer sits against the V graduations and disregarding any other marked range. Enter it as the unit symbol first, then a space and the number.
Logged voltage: V 3
